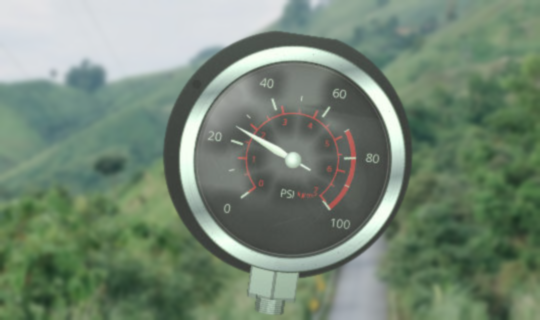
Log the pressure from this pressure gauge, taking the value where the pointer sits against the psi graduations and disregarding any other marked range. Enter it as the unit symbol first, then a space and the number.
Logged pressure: psi 25
